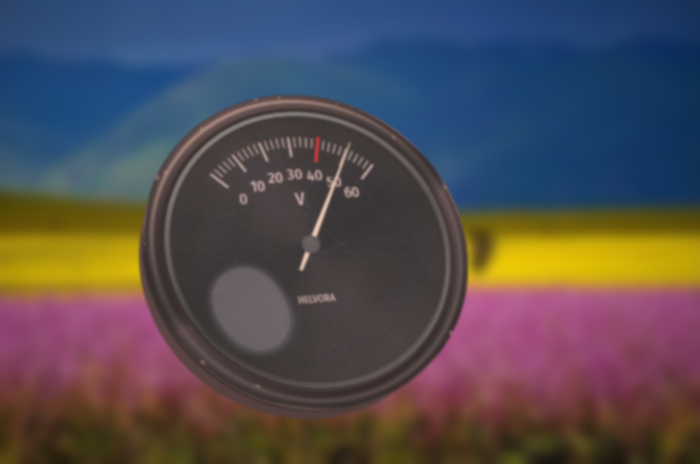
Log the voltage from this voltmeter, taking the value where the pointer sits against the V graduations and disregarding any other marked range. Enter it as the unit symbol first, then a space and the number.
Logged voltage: V 50
